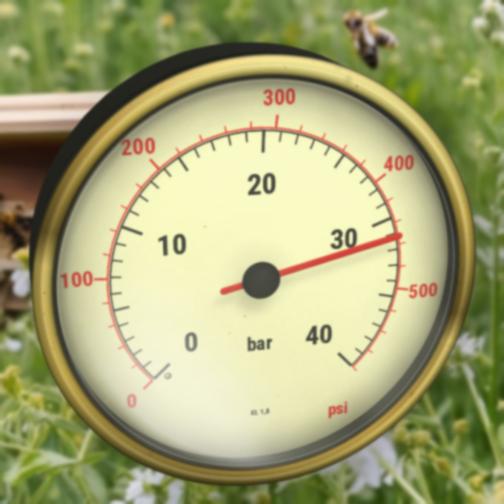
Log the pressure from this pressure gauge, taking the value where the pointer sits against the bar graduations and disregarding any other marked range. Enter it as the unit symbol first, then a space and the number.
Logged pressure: bar 31
